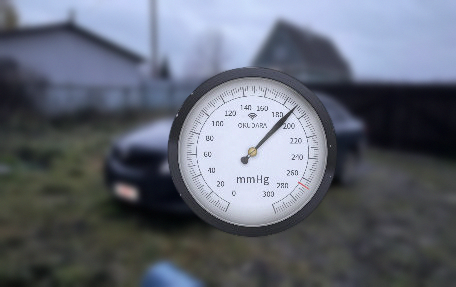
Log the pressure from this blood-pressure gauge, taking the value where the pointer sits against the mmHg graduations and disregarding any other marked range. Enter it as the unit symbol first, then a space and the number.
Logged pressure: mmHg 190
